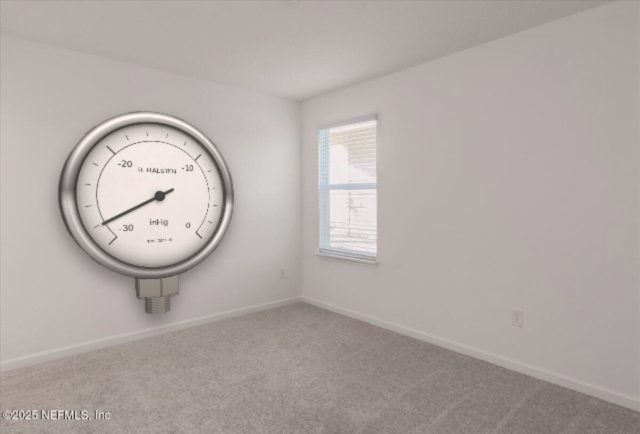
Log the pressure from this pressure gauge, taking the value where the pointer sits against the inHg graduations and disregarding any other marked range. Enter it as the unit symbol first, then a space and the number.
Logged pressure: inHg -28
